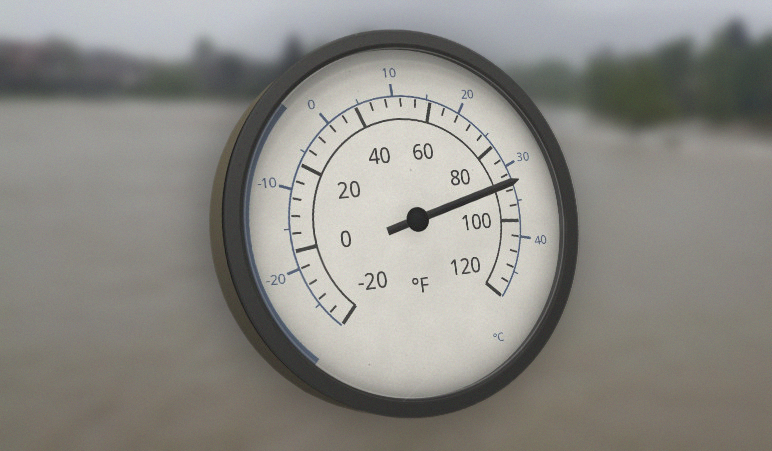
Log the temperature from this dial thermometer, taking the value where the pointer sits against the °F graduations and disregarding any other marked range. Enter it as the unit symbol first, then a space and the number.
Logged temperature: °F 90
